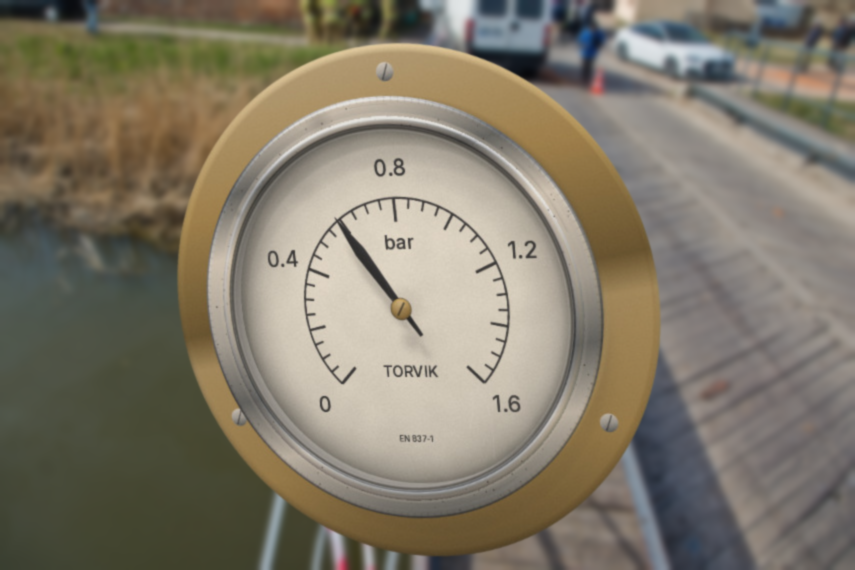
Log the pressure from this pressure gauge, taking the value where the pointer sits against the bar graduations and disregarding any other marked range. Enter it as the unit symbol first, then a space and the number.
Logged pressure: bar 0.6
